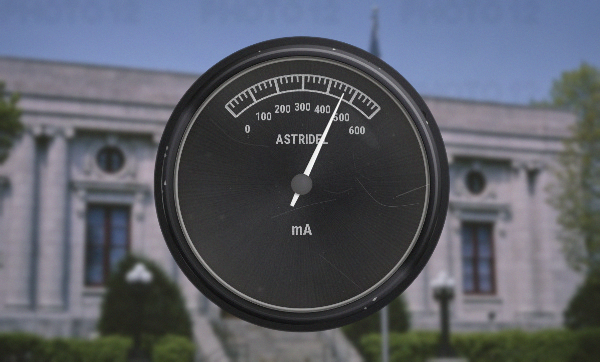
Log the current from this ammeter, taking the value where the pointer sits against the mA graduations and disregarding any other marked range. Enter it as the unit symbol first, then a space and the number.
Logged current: mA 460
